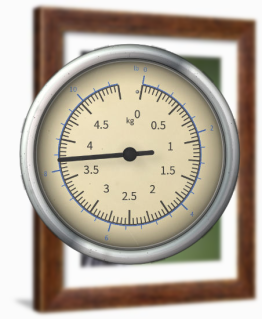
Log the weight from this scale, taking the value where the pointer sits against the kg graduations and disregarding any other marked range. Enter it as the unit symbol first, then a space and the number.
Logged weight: kg 3.75
